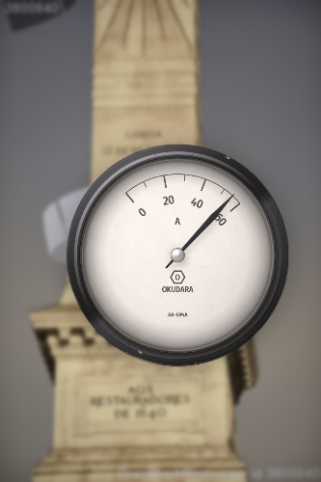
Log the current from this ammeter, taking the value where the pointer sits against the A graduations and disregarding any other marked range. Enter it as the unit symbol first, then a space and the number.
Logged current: A 55
